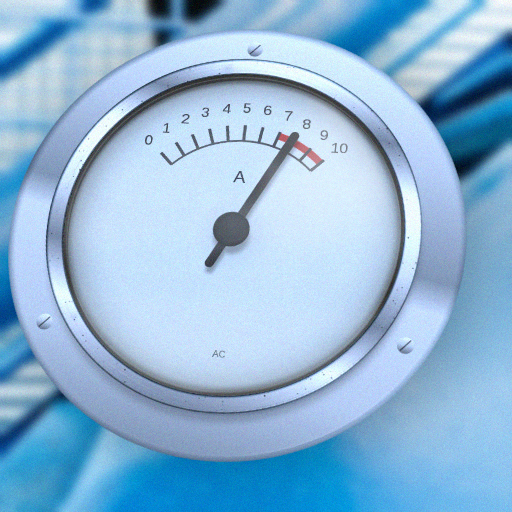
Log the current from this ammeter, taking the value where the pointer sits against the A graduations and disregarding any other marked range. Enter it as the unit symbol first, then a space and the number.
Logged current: A 8
